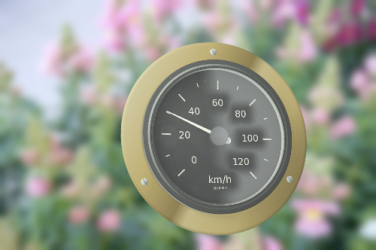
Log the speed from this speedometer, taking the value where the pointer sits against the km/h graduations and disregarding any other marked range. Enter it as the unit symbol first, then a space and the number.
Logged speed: km/h 30
